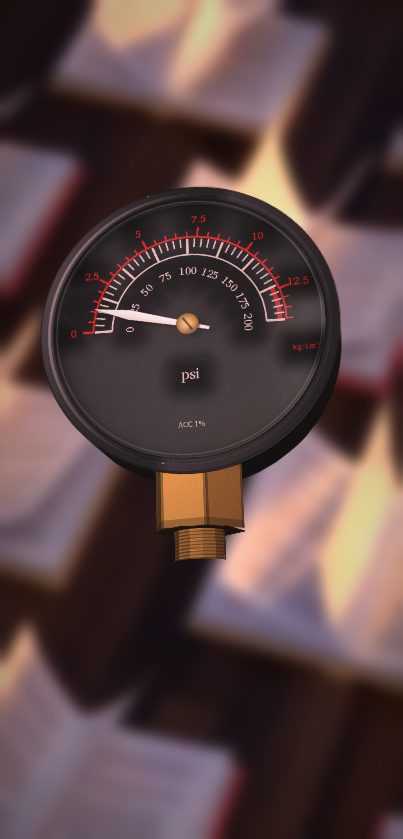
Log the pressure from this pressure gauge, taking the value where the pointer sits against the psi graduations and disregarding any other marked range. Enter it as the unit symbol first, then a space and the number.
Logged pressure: psi 15
